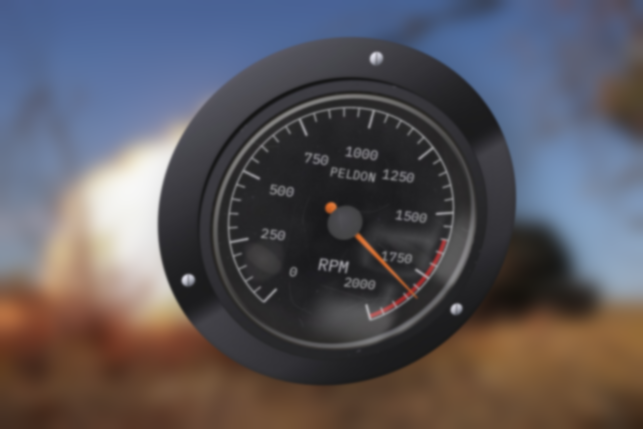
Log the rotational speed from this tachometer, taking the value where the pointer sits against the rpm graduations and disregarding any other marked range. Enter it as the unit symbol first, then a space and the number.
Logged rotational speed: rpm 1825
